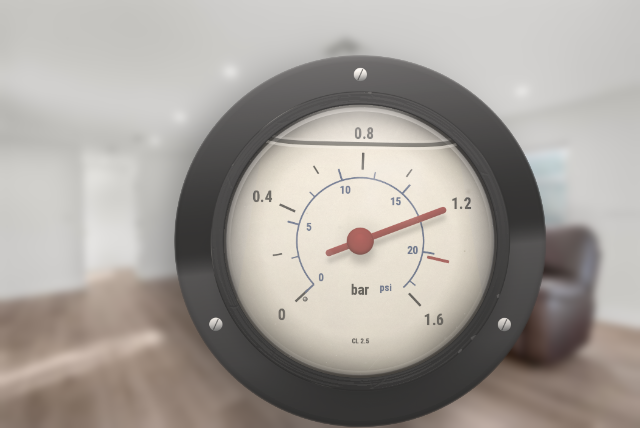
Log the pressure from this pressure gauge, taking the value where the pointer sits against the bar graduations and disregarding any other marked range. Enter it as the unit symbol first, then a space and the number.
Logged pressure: bar 1.2
